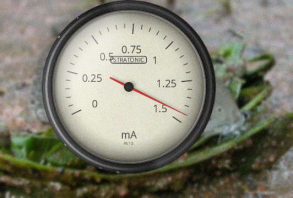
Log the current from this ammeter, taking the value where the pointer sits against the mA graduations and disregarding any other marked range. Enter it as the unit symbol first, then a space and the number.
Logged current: mA 1.45
